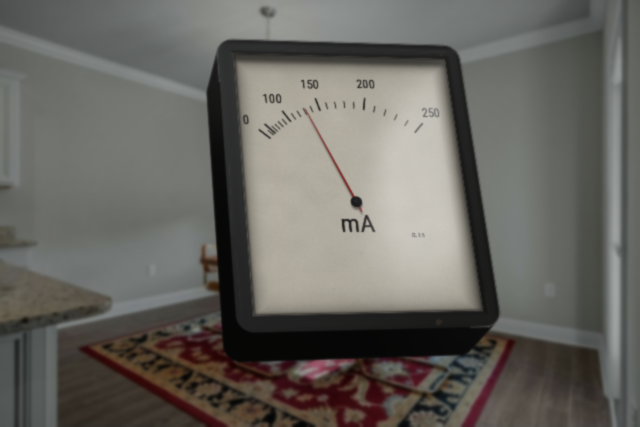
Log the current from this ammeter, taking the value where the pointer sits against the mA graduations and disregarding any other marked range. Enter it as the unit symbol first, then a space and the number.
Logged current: mA 130
